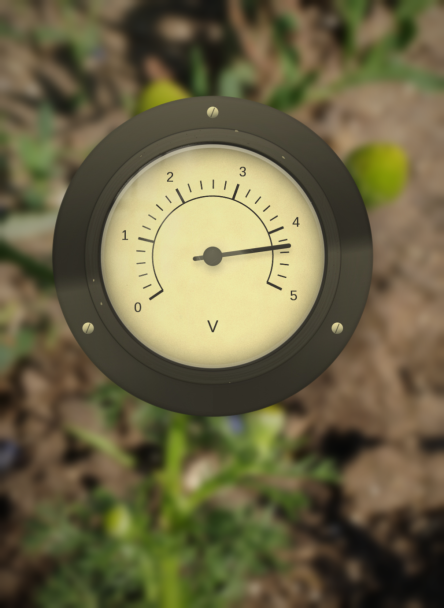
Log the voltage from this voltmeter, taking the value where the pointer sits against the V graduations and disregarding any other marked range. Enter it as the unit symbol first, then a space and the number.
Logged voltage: V 4.3
